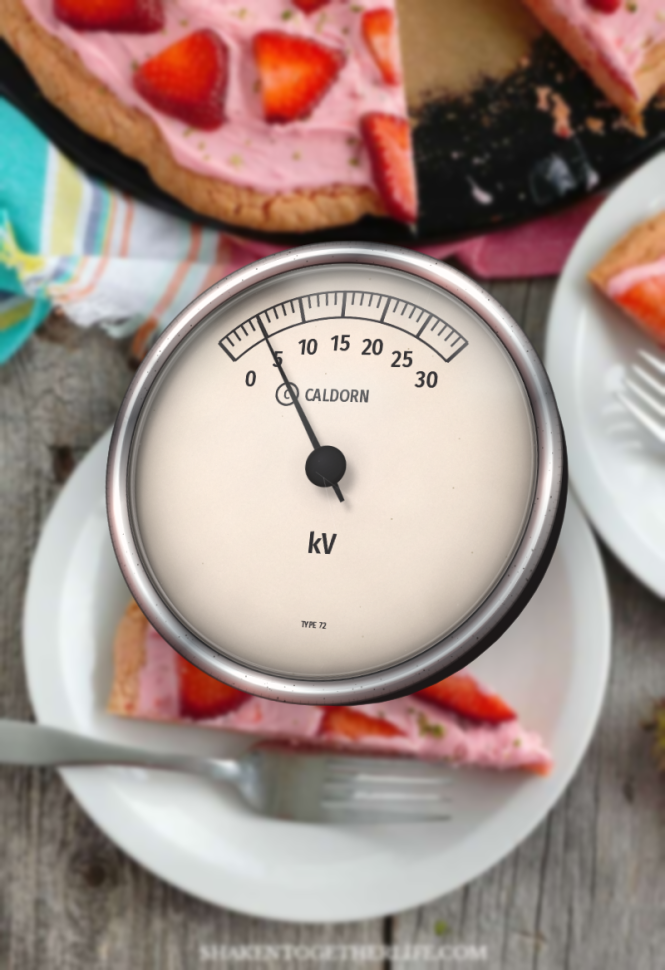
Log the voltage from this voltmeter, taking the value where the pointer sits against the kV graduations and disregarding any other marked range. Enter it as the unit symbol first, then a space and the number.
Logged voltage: kV 5
